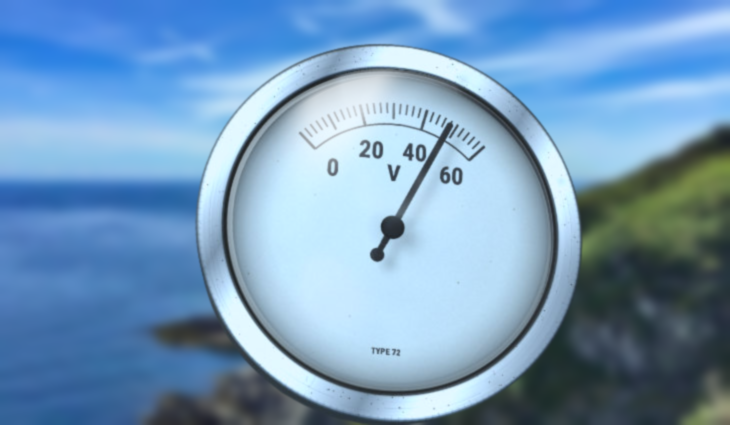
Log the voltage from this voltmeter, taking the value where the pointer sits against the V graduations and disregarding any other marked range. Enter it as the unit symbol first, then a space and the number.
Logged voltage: V 48
